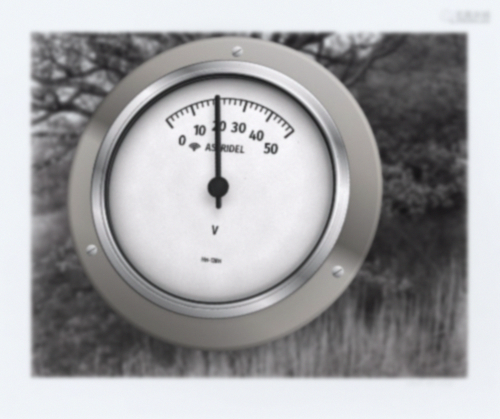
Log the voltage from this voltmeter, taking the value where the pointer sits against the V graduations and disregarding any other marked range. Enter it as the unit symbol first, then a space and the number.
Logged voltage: V 20
